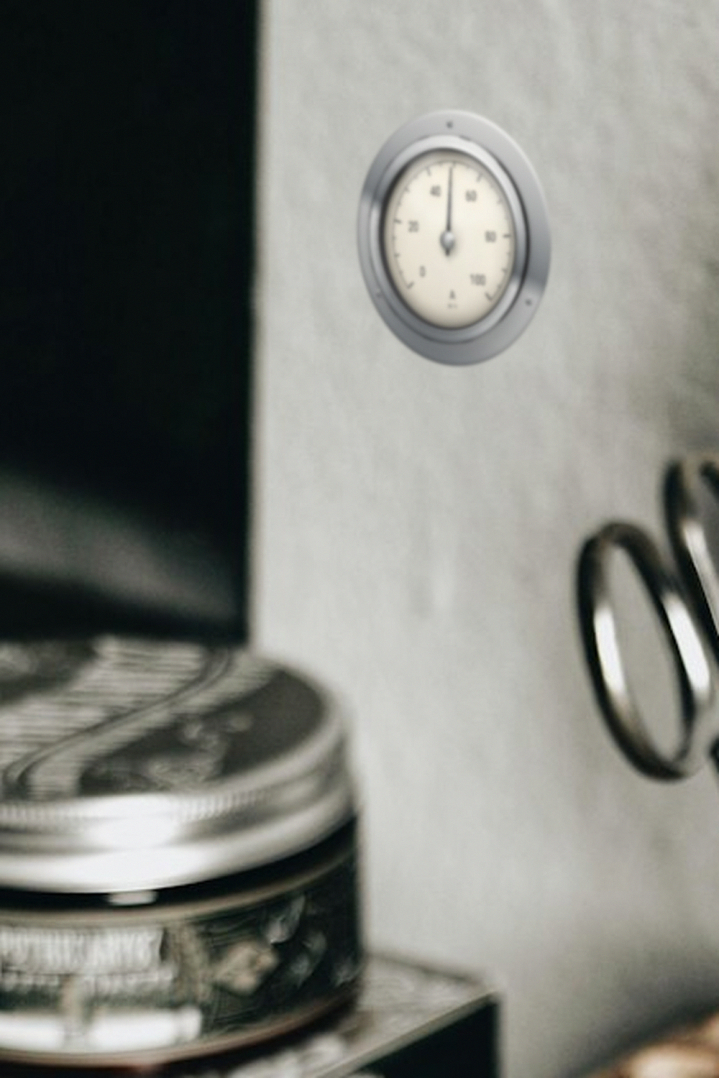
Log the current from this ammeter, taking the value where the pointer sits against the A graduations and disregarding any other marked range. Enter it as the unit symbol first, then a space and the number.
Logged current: A 50
